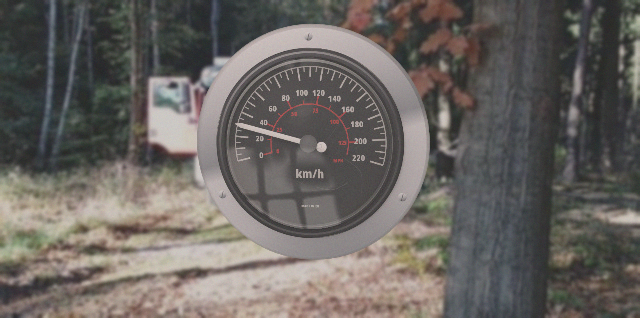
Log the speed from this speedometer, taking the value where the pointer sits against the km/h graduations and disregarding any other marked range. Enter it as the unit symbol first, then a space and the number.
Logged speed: km/h 30
